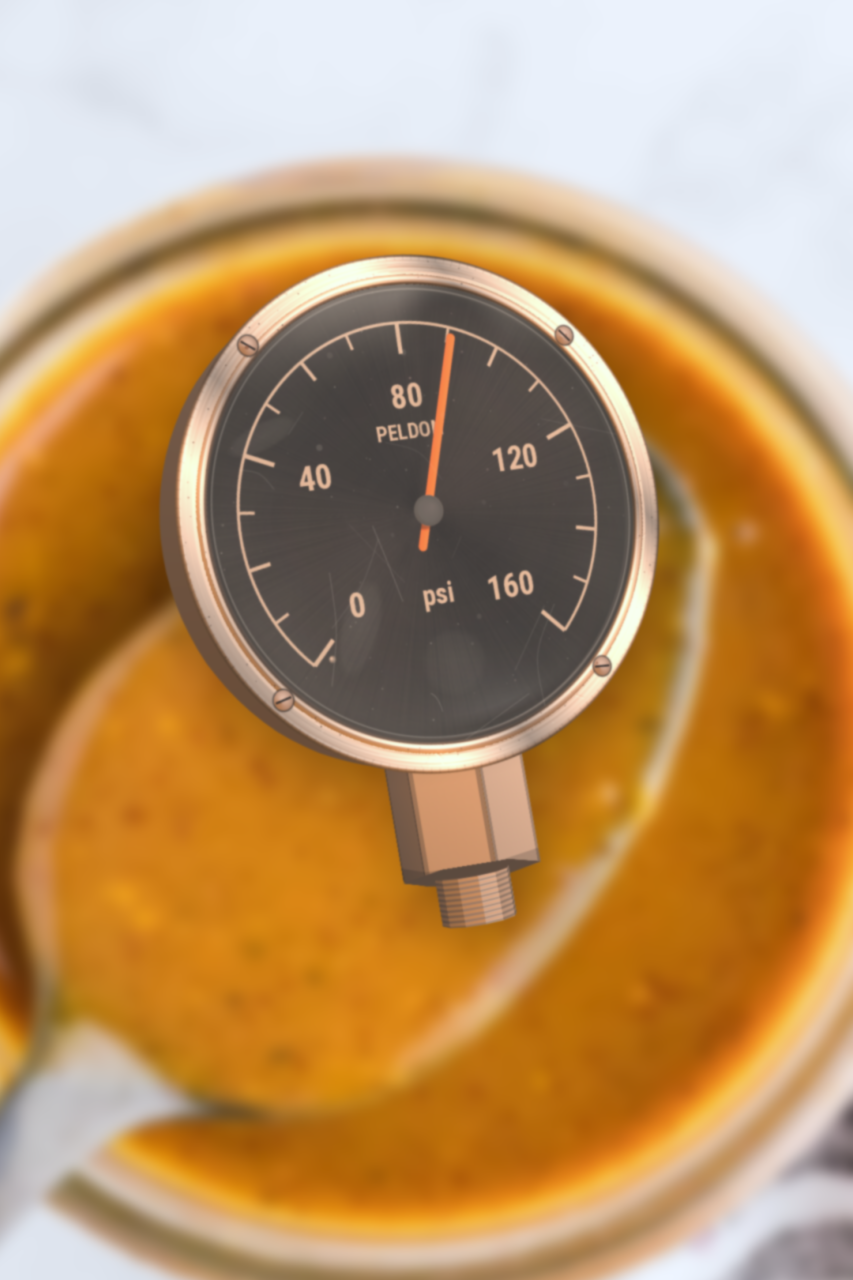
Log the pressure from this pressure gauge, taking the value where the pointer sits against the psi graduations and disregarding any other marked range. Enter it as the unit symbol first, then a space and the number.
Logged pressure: psi 90
